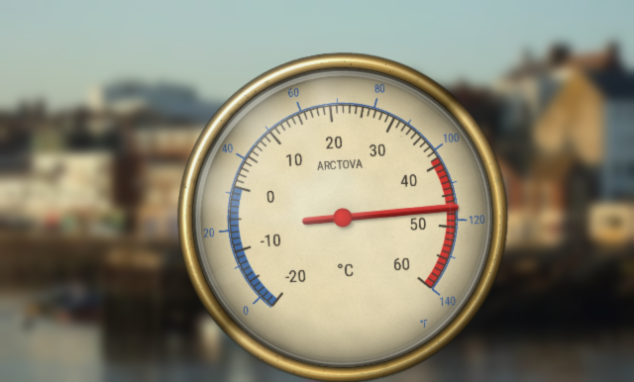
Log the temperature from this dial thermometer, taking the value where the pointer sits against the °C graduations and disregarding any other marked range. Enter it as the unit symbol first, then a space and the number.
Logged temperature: °C 47
